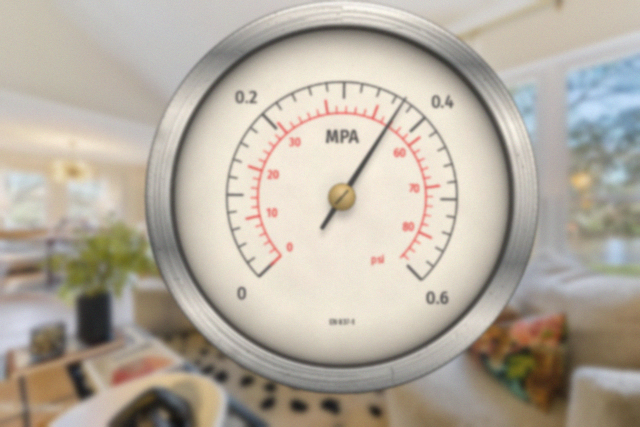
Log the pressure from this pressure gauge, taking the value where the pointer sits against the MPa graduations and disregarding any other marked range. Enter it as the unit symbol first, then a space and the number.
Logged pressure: MPa 0.37
